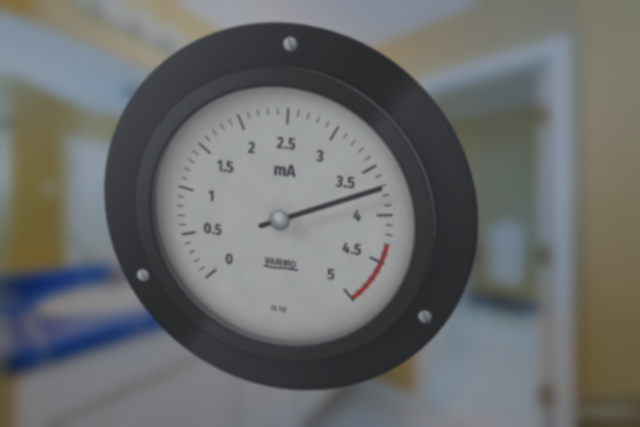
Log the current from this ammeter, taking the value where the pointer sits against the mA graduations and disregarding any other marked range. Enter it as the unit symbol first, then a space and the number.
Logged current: mA 3.7
